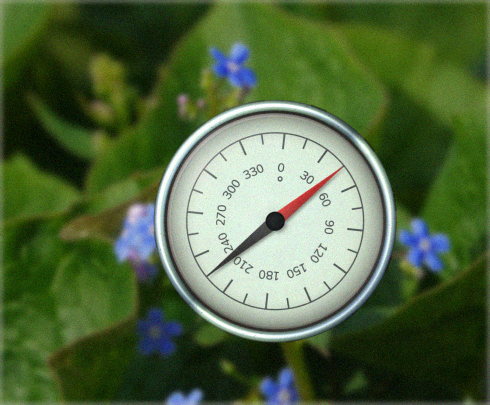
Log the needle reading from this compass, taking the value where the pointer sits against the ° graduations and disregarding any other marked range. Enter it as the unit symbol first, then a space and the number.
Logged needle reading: ° 45
